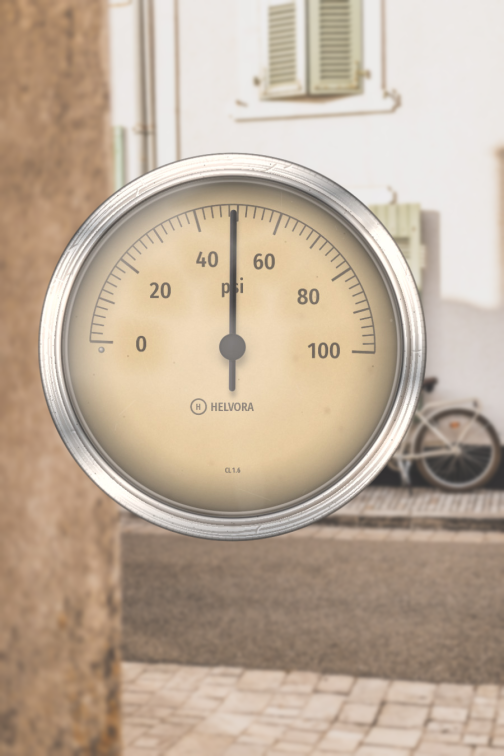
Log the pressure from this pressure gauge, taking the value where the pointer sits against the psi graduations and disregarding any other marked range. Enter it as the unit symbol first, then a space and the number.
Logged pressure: psi 49
